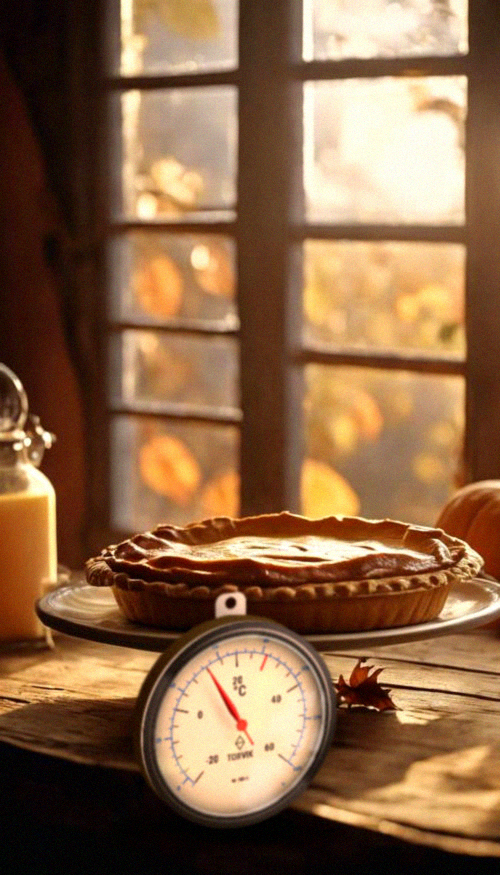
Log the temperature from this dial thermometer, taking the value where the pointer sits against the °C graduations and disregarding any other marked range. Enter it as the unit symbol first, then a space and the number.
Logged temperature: °C 12
